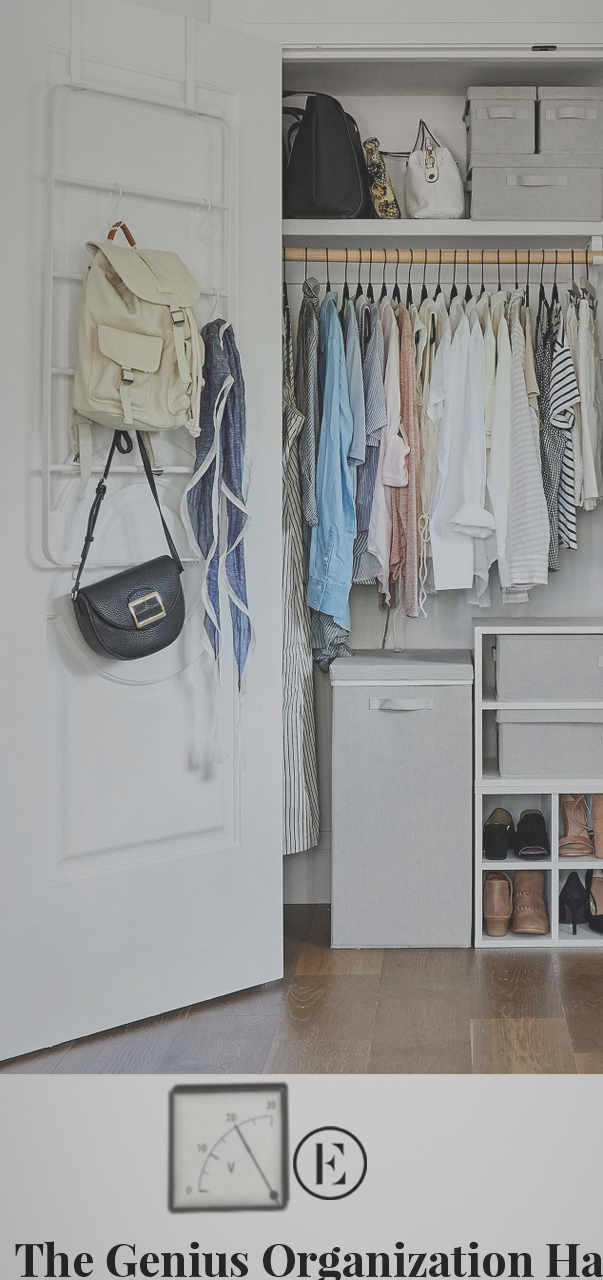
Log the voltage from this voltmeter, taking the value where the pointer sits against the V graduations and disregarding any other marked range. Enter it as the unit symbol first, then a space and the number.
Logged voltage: V 20
